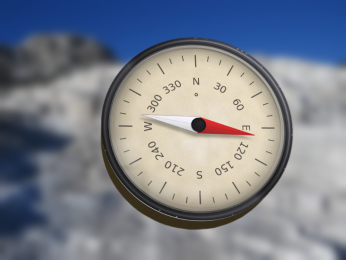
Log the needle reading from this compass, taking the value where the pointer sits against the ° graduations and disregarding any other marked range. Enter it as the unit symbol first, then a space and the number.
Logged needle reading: ° 100
